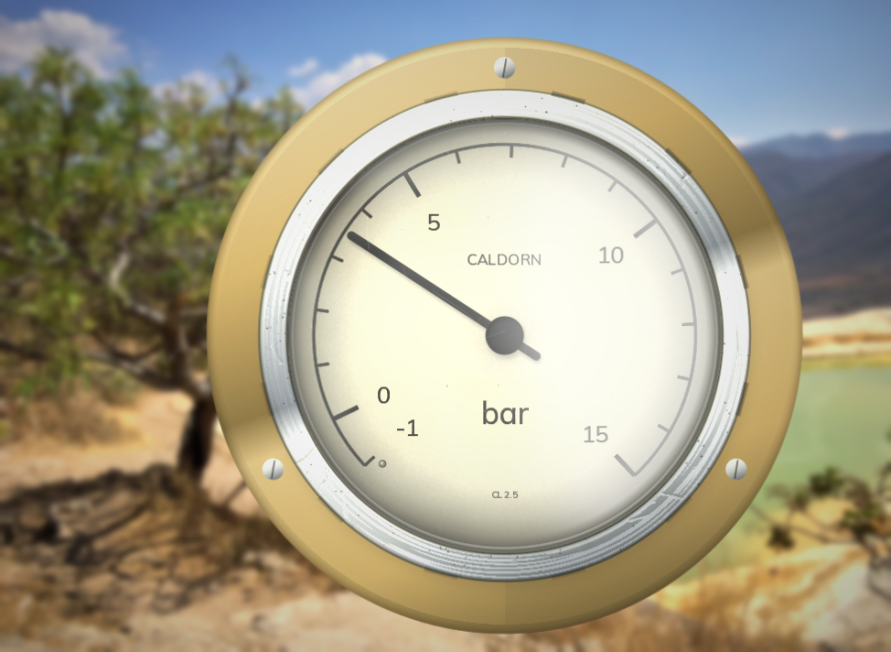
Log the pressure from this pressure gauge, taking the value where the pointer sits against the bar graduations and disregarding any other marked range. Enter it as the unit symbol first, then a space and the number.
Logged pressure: bar 3.5
